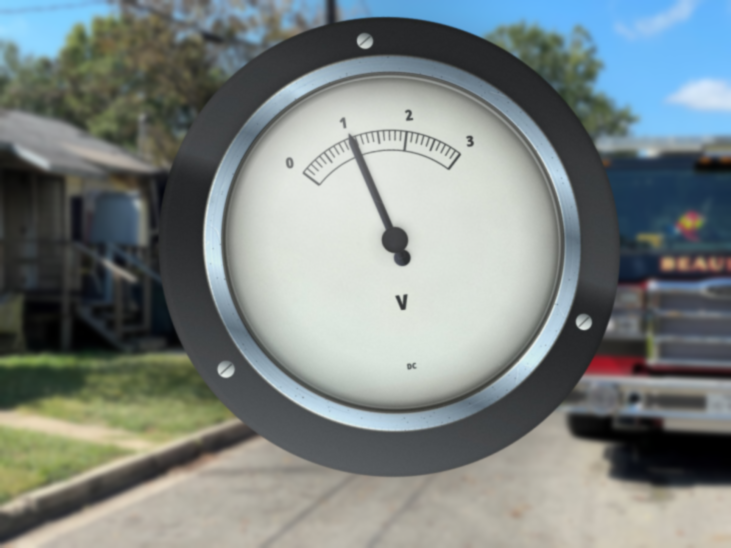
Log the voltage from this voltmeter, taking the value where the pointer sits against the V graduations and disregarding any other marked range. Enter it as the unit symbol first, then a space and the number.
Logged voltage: V 1
